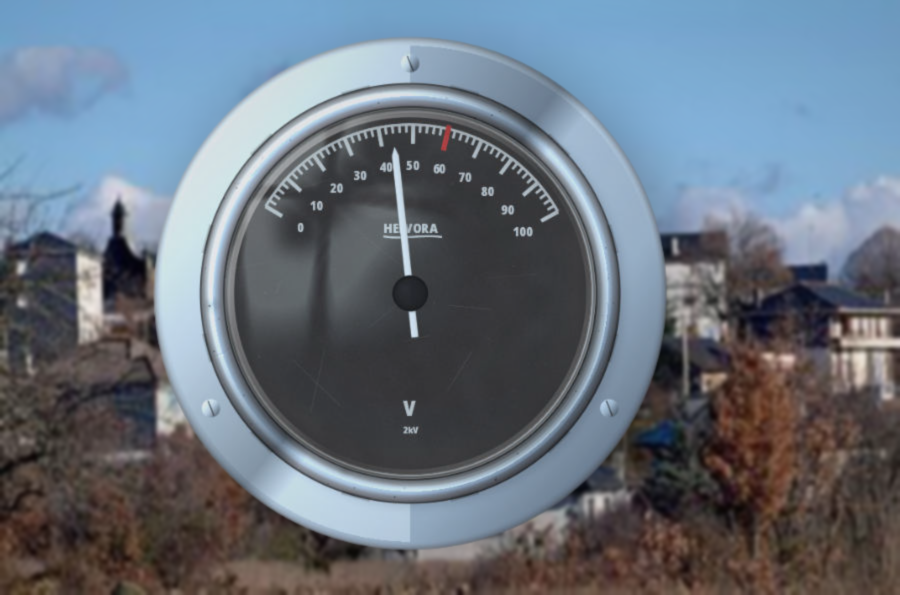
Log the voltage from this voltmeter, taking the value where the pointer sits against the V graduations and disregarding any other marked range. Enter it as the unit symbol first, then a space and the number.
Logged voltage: V 44
